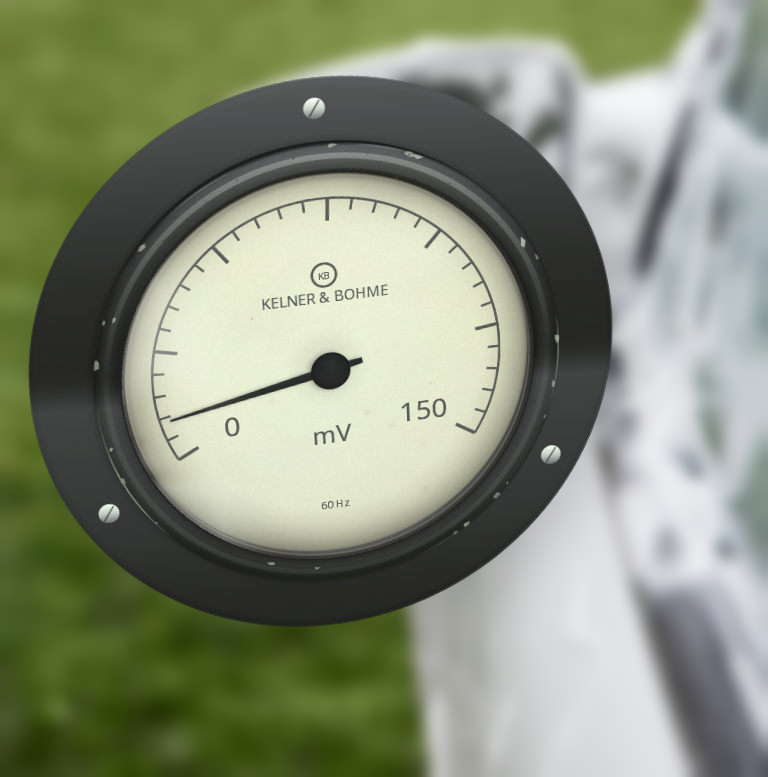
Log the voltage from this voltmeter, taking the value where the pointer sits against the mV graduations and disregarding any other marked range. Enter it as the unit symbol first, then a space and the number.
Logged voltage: mV 10
